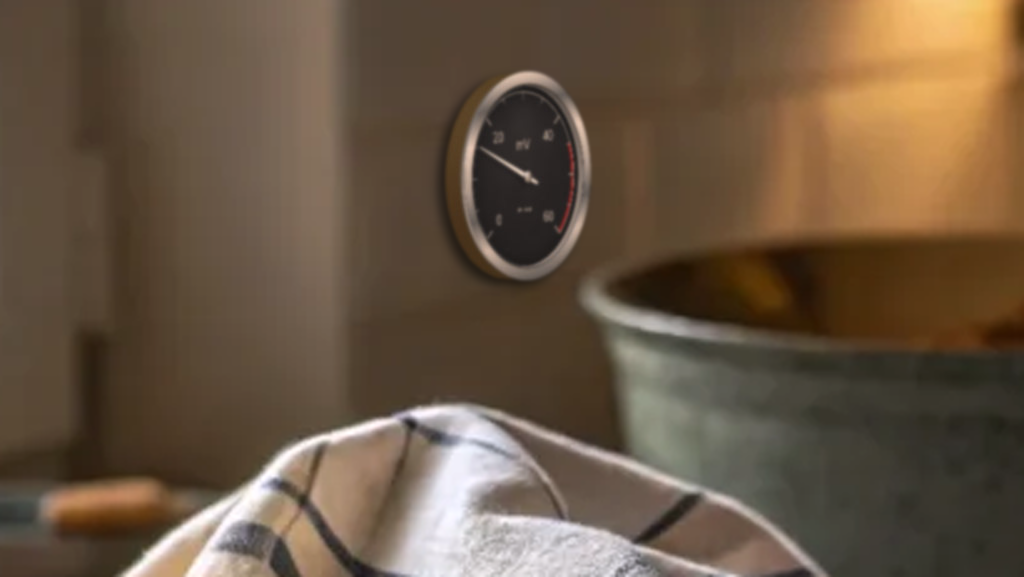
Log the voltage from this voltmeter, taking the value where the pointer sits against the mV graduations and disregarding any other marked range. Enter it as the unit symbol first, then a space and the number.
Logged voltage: mV 15
